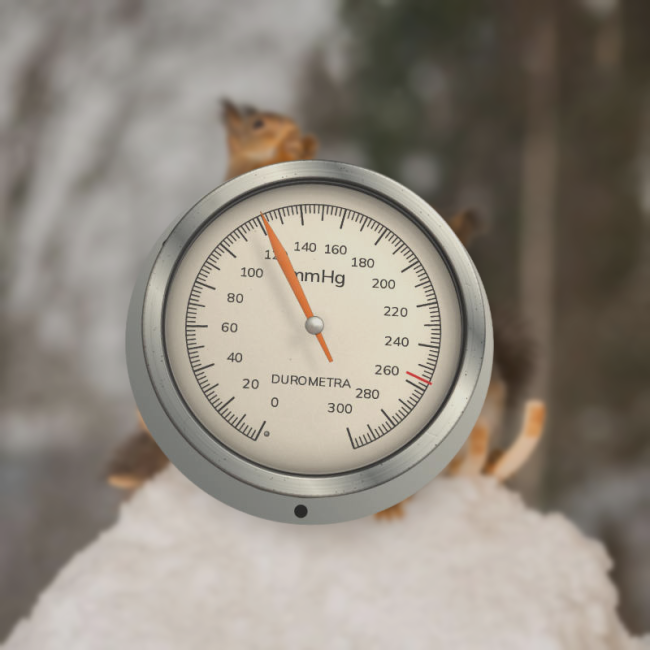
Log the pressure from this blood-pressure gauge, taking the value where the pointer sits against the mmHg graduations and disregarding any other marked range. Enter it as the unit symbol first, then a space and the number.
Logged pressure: mmHg 122
